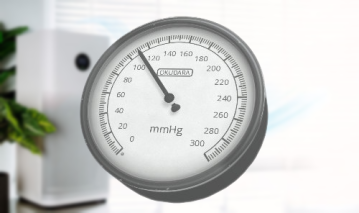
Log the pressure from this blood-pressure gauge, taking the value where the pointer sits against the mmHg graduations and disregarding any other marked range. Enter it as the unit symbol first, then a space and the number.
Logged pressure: mmHg 110
